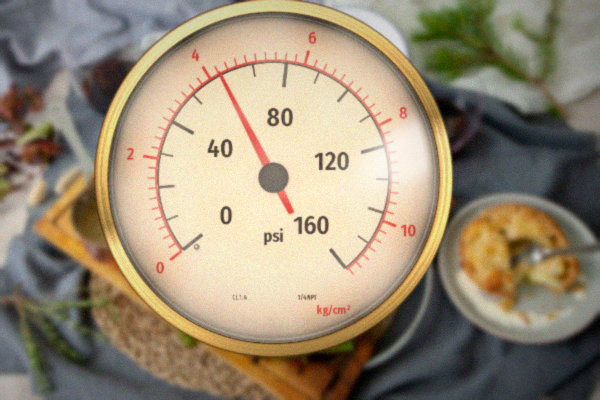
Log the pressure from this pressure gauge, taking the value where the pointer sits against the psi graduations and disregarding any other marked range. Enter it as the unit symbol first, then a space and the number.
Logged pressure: psi 60
